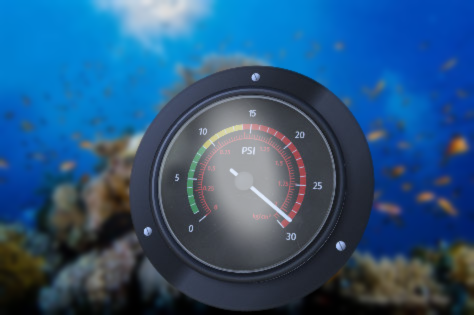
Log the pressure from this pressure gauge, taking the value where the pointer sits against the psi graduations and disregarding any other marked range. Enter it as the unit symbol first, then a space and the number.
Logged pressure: psi 29
